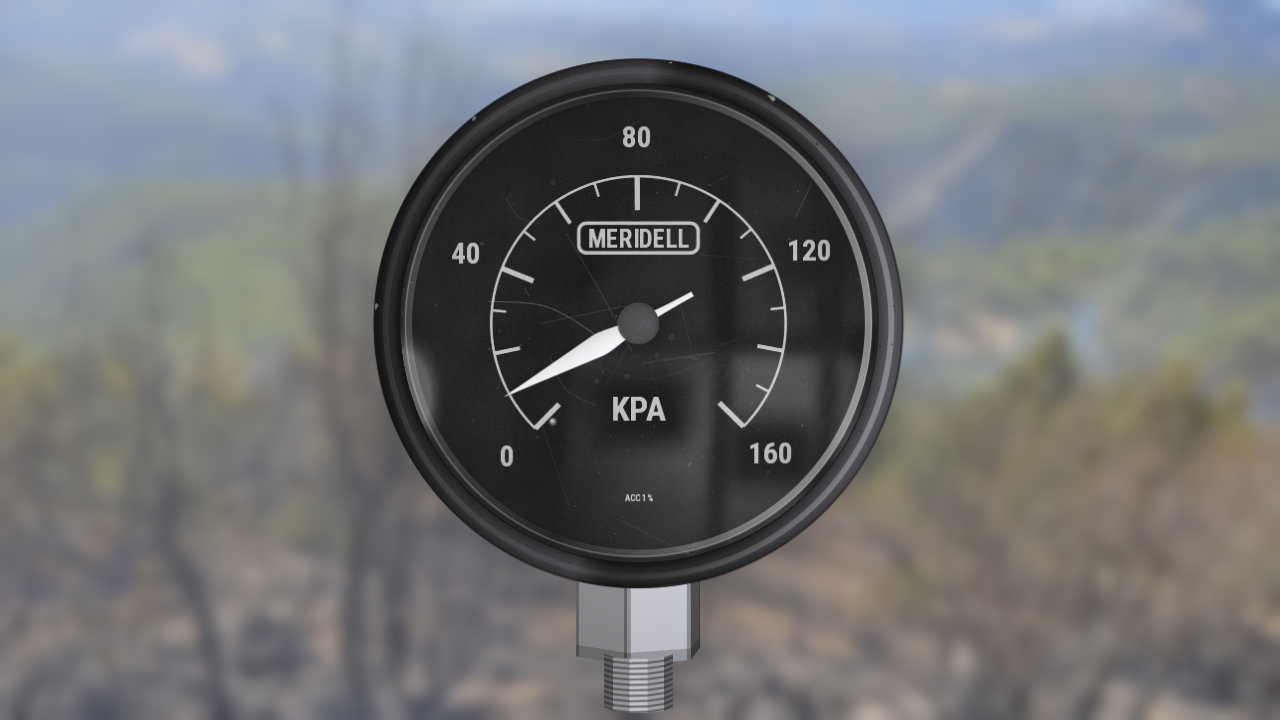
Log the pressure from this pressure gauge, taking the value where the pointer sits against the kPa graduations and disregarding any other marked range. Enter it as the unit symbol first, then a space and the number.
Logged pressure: kPa 10
